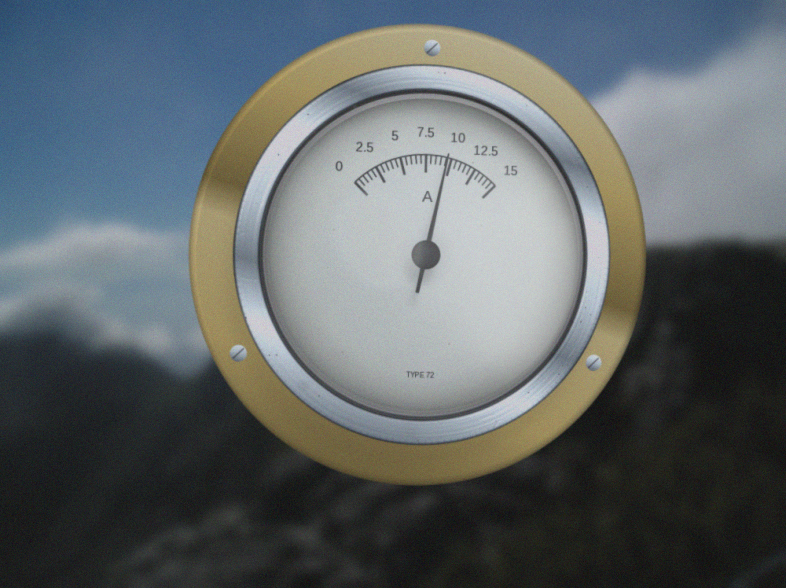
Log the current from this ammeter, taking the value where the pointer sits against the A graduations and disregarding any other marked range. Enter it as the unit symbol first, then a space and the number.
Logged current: A 9.5
